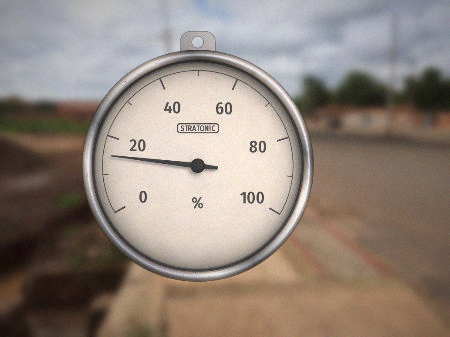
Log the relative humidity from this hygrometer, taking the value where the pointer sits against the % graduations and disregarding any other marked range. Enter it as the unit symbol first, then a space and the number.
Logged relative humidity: % 15
